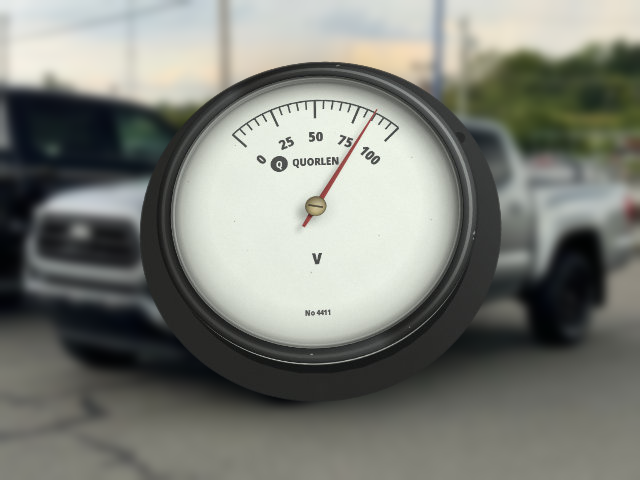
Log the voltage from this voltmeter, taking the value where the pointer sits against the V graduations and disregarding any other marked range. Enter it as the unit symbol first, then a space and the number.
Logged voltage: V 85
